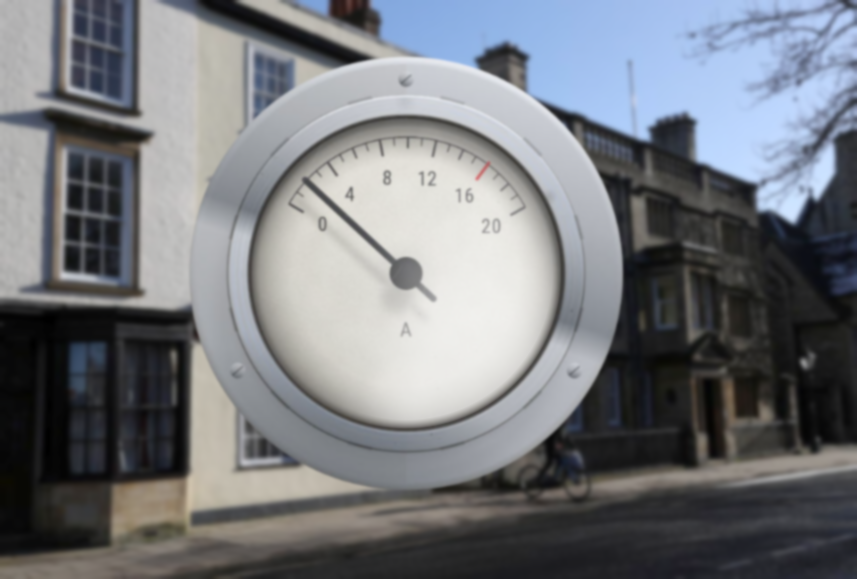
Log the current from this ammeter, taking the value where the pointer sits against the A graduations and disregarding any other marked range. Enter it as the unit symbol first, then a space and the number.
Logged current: A 2
